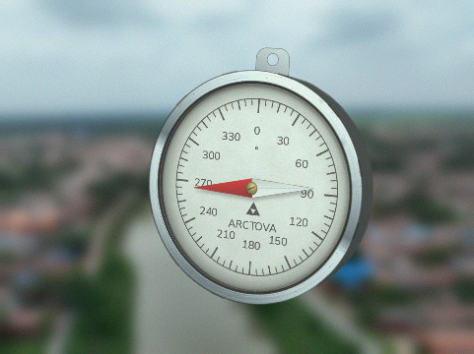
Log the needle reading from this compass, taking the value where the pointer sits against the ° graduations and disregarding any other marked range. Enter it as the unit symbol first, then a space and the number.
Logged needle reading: ° 265
